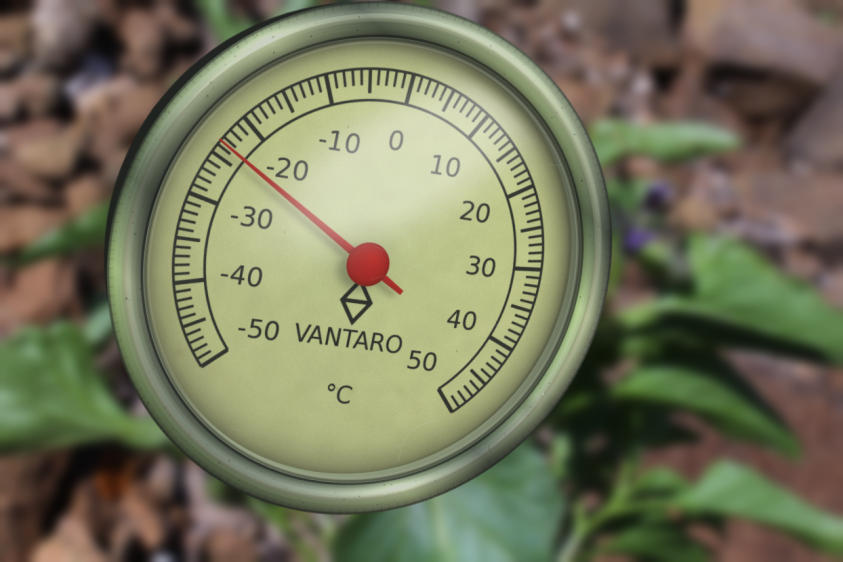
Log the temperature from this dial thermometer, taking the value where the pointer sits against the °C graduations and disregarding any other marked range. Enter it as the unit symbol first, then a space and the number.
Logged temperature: °C -23.5
